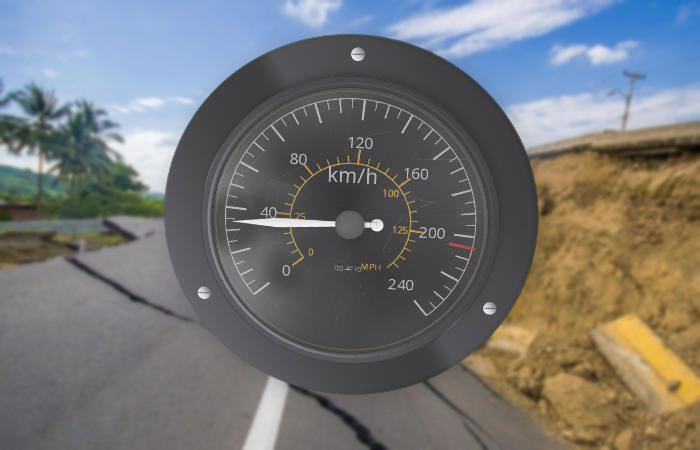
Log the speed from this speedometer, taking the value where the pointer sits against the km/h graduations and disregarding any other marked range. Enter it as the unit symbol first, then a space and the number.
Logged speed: km/h 35
